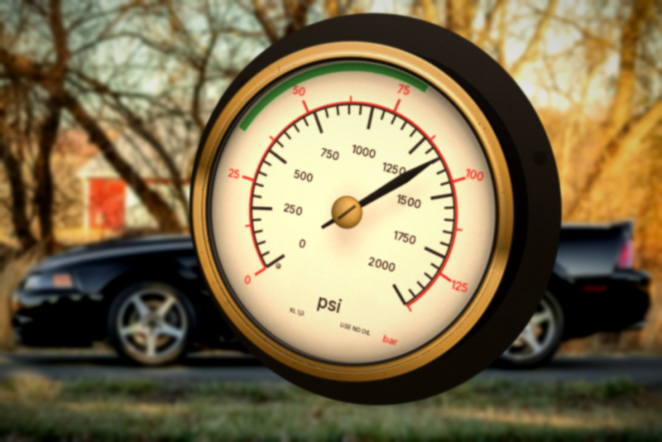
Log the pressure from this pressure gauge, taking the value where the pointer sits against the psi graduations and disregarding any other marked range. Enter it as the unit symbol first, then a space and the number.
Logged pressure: psi 1350
